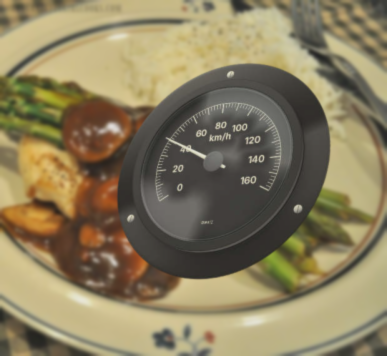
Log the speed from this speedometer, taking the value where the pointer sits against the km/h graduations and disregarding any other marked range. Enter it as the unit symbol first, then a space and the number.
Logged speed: km/h 40
